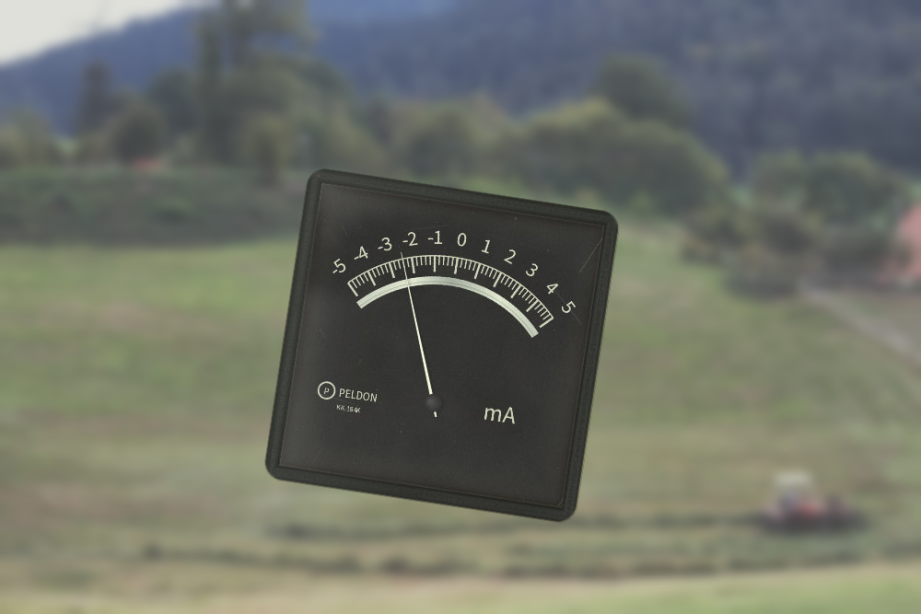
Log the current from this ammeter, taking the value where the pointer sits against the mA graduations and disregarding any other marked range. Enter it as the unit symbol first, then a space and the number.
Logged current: mA -2.4
